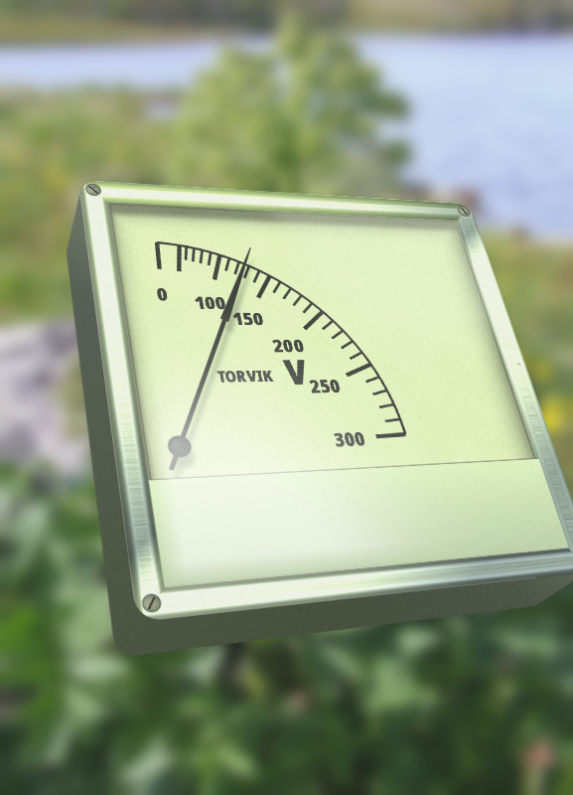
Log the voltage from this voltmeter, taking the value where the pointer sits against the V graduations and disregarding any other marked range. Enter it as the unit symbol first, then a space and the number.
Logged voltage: V 125
